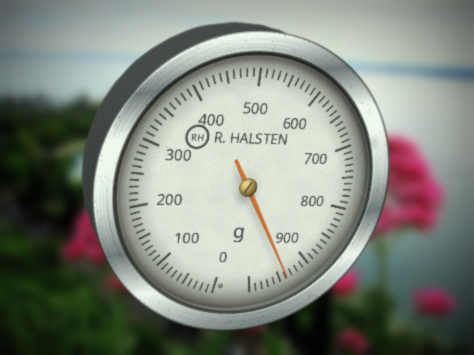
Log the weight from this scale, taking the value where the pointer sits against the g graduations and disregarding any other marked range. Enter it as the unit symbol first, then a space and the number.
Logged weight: g 940
